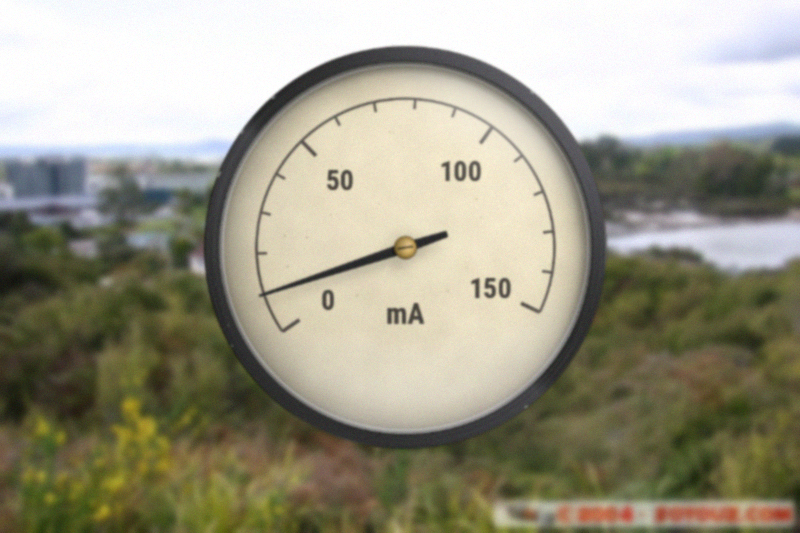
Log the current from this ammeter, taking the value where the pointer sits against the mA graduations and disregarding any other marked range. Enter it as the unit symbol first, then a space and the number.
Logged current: mA 10
